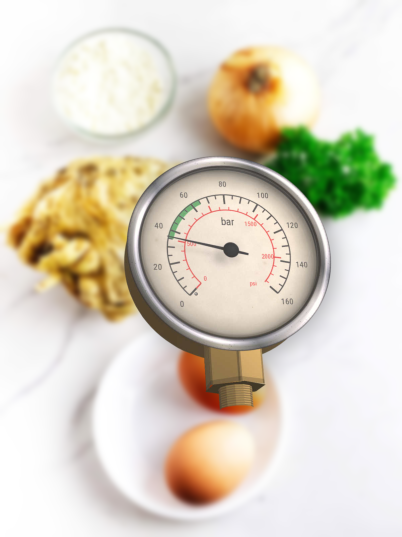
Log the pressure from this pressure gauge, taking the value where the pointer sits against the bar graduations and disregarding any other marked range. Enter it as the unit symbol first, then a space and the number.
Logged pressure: bar 35
